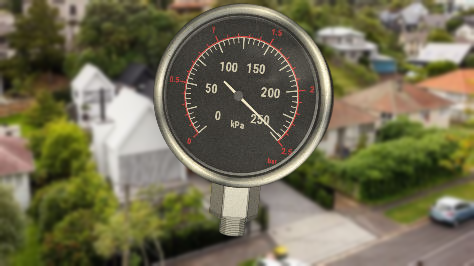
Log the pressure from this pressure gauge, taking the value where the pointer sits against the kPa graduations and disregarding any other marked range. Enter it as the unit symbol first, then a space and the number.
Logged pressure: kPa 245
